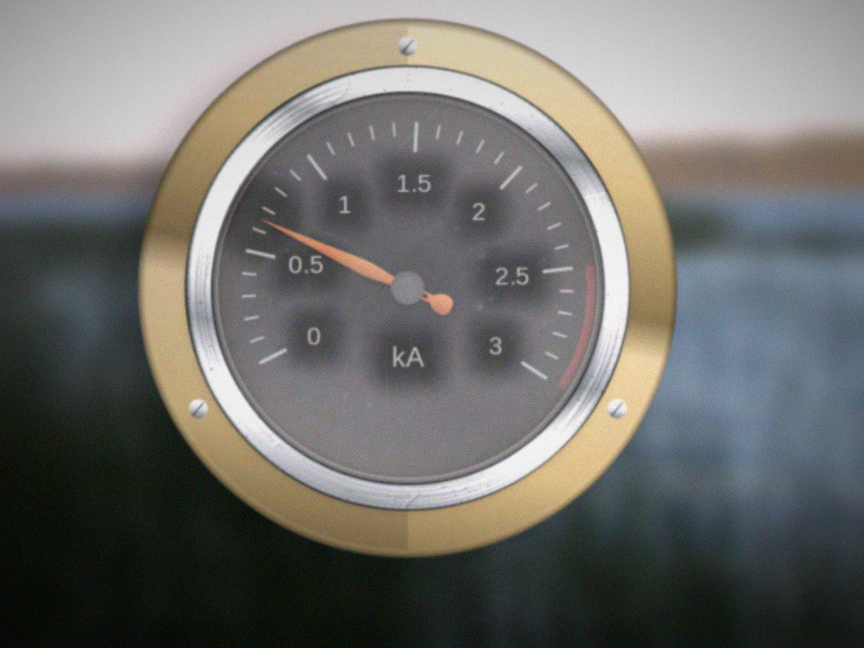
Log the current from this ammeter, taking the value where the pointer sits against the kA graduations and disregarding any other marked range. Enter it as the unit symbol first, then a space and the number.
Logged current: kA 0.65
